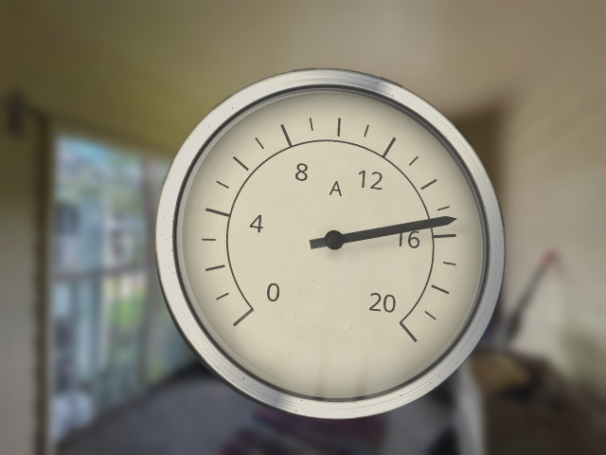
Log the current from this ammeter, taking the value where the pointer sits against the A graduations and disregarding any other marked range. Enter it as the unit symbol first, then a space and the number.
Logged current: A 15.5
